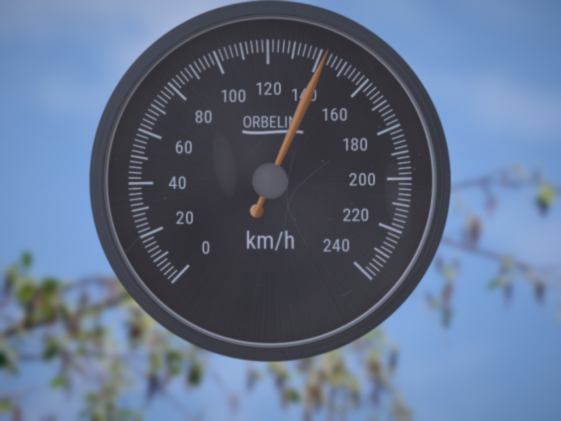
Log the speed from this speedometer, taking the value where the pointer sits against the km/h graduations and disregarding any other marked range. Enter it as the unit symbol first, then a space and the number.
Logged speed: km/h 142
